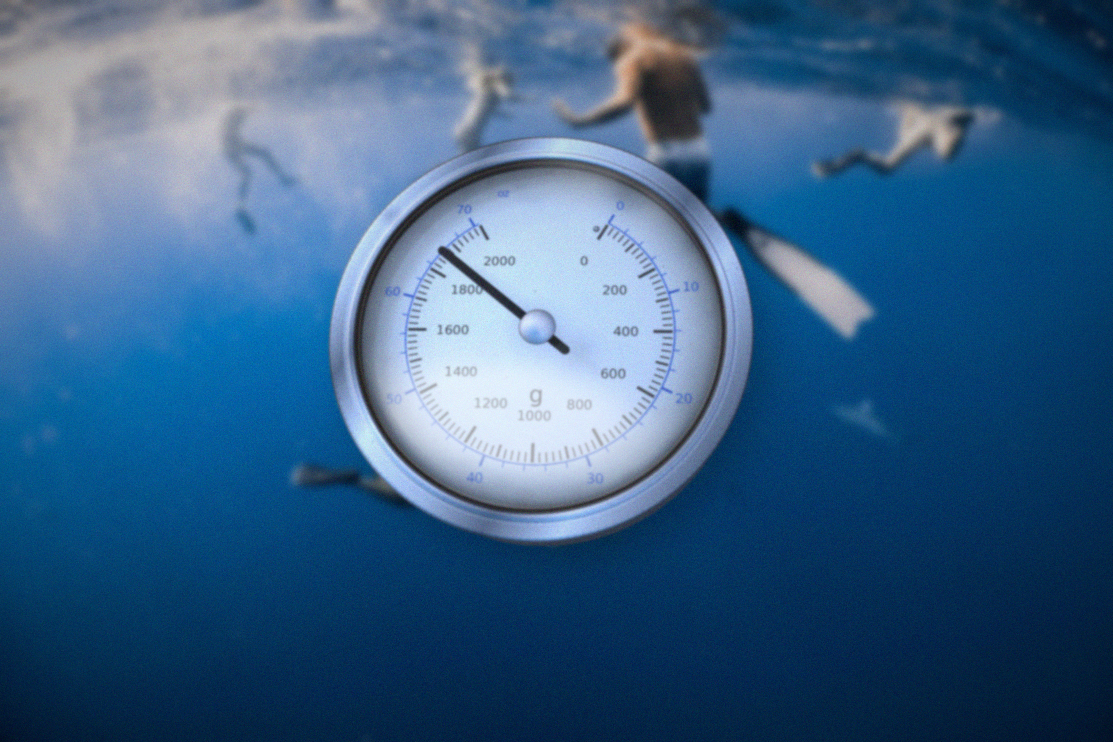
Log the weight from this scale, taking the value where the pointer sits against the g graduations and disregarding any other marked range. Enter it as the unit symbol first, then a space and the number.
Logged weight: g 1860
